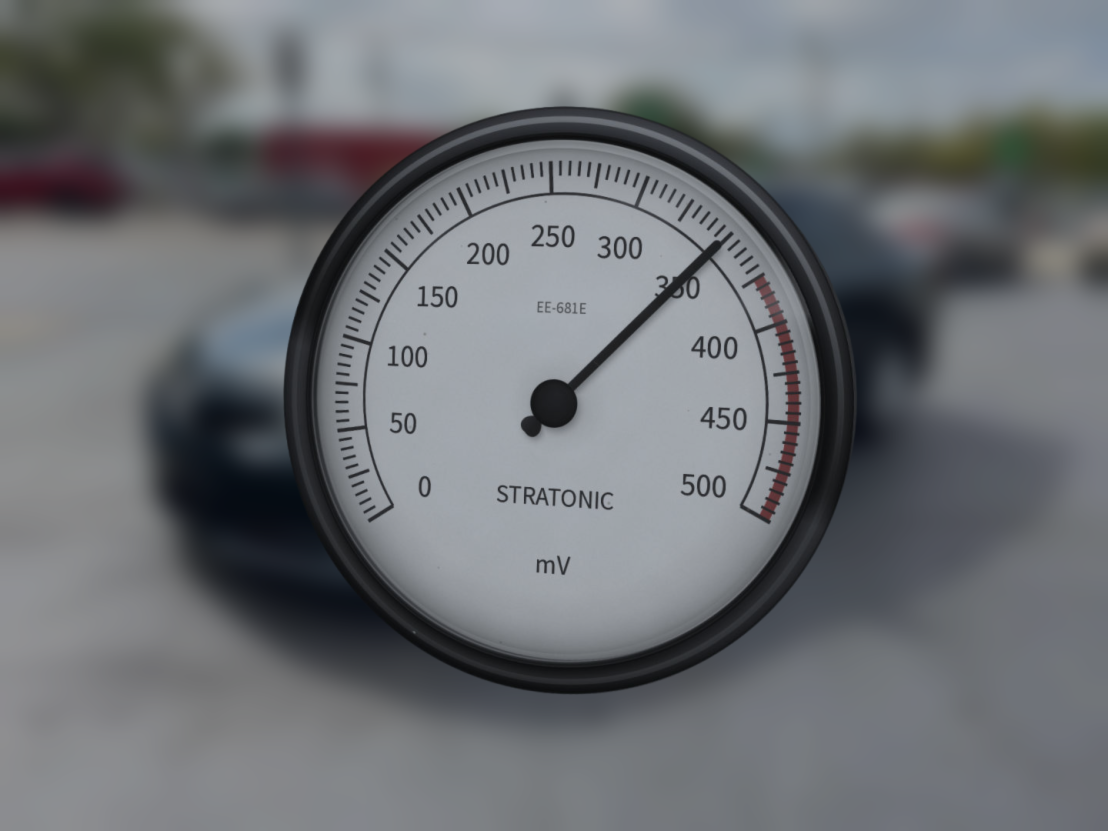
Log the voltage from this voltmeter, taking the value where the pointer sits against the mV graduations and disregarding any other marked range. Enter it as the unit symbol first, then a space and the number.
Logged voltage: mV 350
